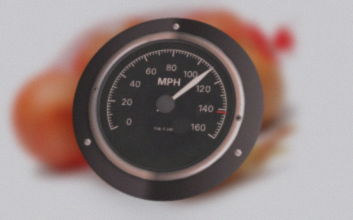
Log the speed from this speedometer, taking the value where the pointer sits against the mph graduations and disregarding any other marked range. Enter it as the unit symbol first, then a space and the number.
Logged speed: mph 110
